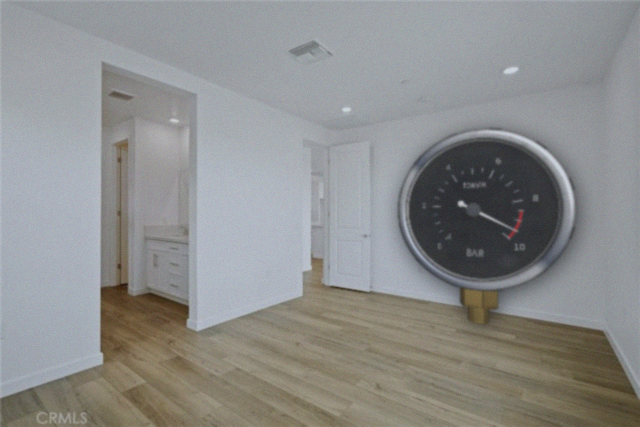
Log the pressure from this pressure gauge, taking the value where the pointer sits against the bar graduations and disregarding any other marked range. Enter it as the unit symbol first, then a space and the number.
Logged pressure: bar 9.5
